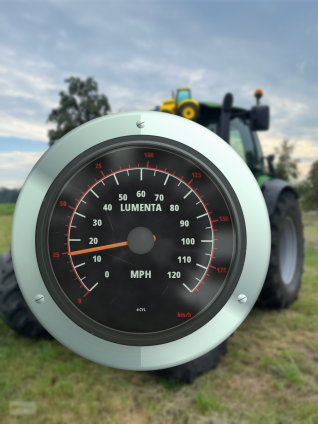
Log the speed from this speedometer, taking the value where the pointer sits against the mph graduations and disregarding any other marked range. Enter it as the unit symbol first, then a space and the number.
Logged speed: mph 15
